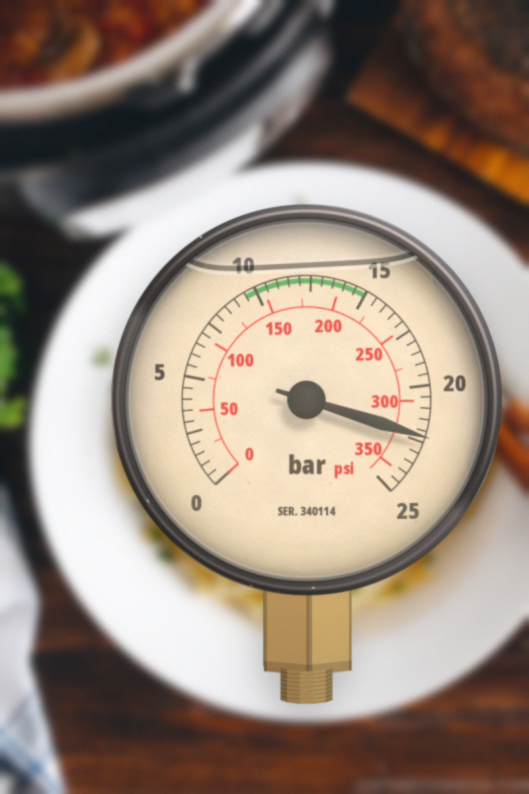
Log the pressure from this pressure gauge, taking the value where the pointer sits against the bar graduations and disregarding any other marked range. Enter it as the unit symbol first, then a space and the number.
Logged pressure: bar 22.25
